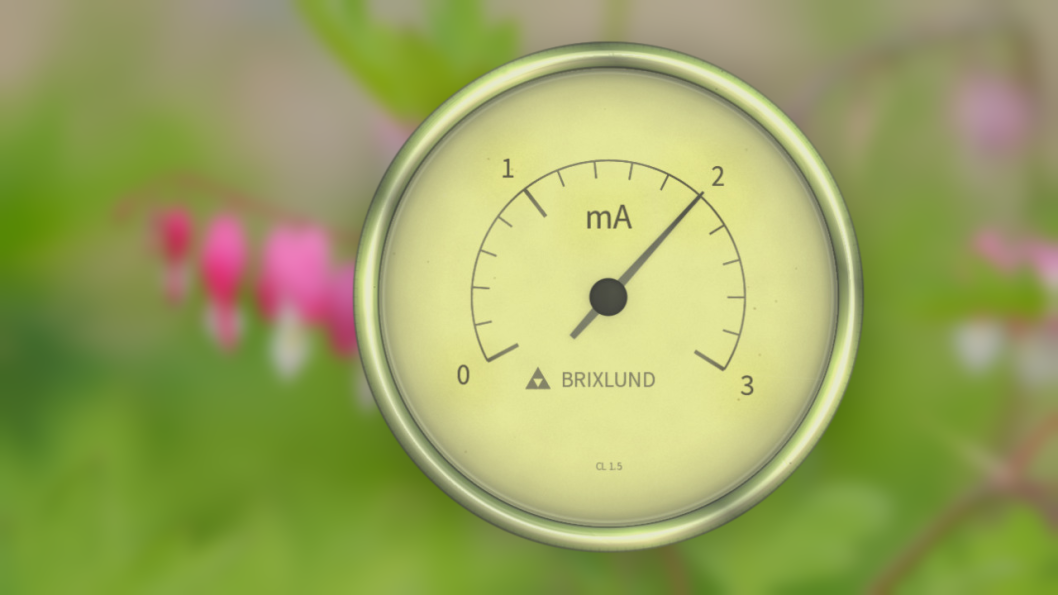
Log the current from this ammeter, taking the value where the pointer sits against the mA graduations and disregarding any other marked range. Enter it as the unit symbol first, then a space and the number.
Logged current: mA 2
